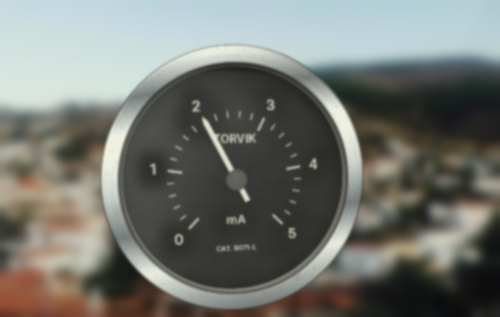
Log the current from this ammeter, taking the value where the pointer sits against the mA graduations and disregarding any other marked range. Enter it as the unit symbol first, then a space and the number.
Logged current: mA 2
